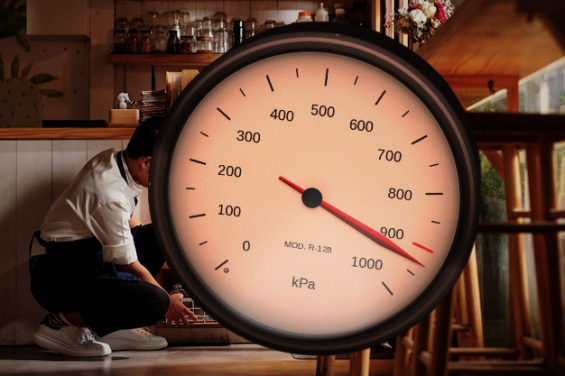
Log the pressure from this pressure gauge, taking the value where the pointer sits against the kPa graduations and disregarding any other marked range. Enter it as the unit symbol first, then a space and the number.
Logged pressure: kPa 925
